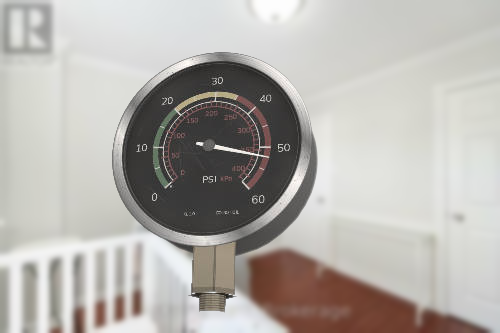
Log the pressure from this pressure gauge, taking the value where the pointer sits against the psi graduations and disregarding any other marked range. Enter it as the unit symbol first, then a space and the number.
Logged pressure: psi 52.5
